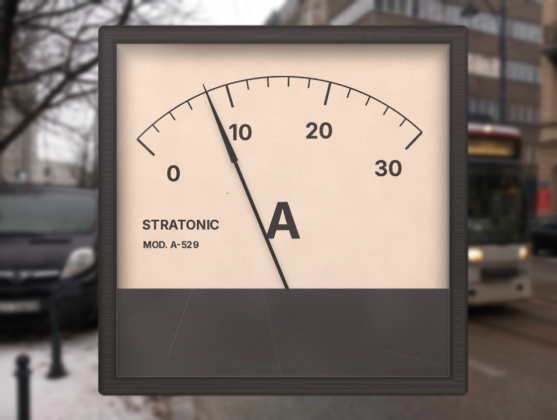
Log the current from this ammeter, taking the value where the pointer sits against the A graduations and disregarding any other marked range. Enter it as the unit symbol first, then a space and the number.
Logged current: A 8
